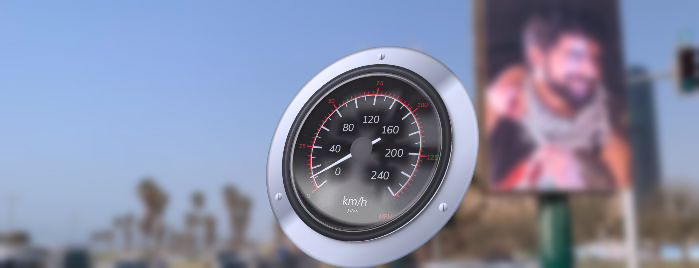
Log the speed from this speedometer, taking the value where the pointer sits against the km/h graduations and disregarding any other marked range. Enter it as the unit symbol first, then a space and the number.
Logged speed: km/h 10
